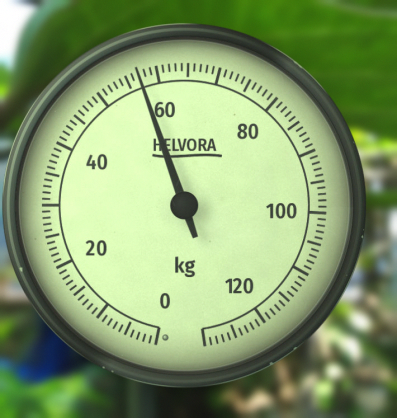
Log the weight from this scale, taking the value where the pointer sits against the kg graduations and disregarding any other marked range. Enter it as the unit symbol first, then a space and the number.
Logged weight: kg 57
